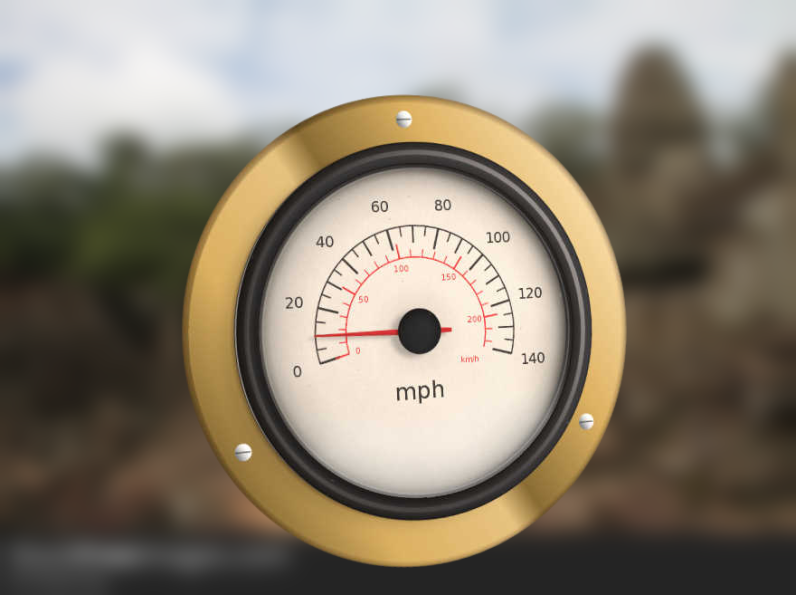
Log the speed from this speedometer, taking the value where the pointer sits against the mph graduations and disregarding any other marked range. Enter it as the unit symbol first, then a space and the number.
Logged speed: mph 10
